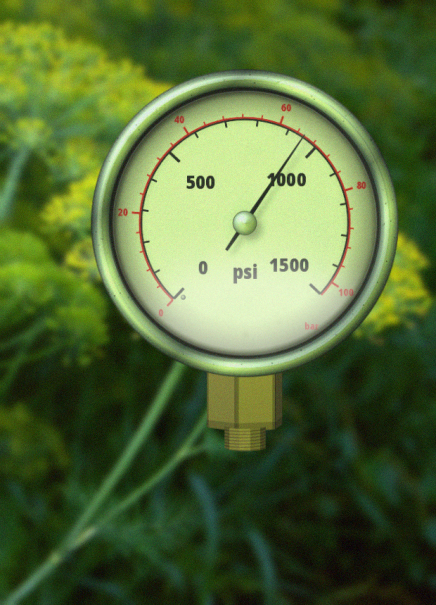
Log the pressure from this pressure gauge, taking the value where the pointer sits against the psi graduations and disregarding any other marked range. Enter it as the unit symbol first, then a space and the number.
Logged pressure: psi 950
